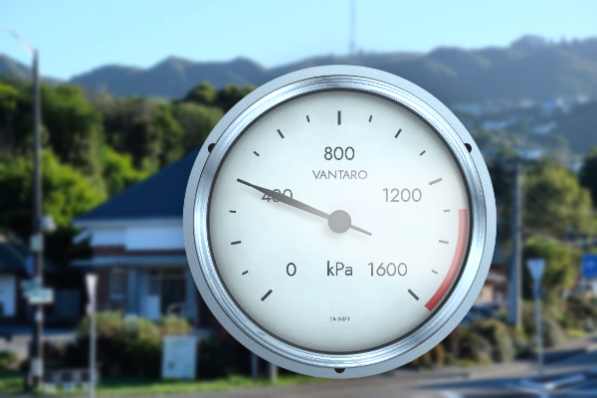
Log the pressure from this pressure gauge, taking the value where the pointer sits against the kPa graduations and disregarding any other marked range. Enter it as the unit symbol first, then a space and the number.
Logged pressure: kPa 400
